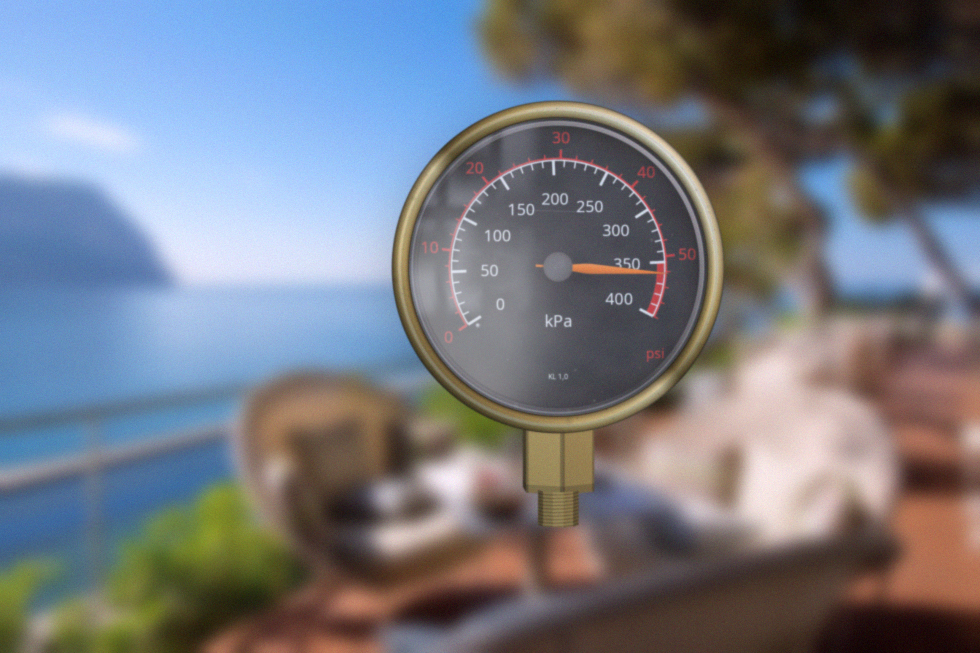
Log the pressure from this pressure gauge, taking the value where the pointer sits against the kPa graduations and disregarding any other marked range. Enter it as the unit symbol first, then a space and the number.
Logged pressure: kPa 360
